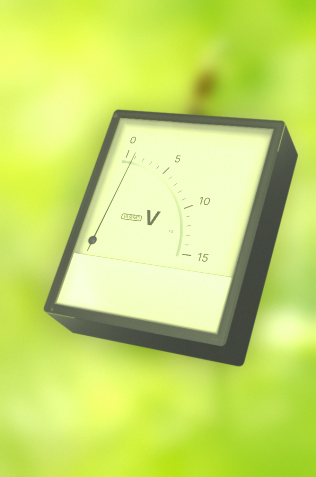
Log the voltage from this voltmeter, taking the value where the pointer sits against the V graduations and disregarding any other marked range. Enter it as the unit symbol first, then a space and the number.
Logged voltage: V 1
